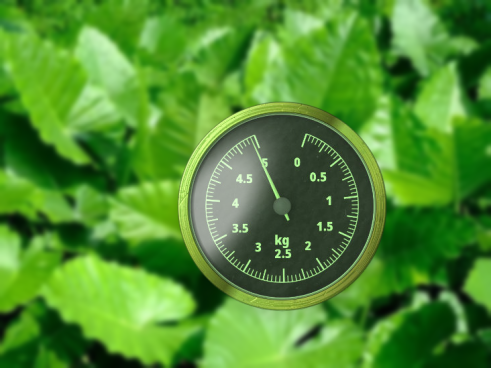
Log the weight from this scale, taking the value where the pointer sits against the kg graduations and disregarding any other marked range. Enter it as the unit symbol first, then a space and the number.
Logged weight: kg 4.95
